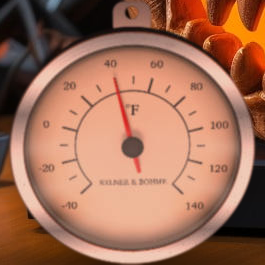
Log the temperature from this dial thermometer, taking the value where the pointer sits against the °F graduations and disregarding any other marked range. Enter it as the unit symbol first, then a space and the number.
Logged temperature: °F 40
